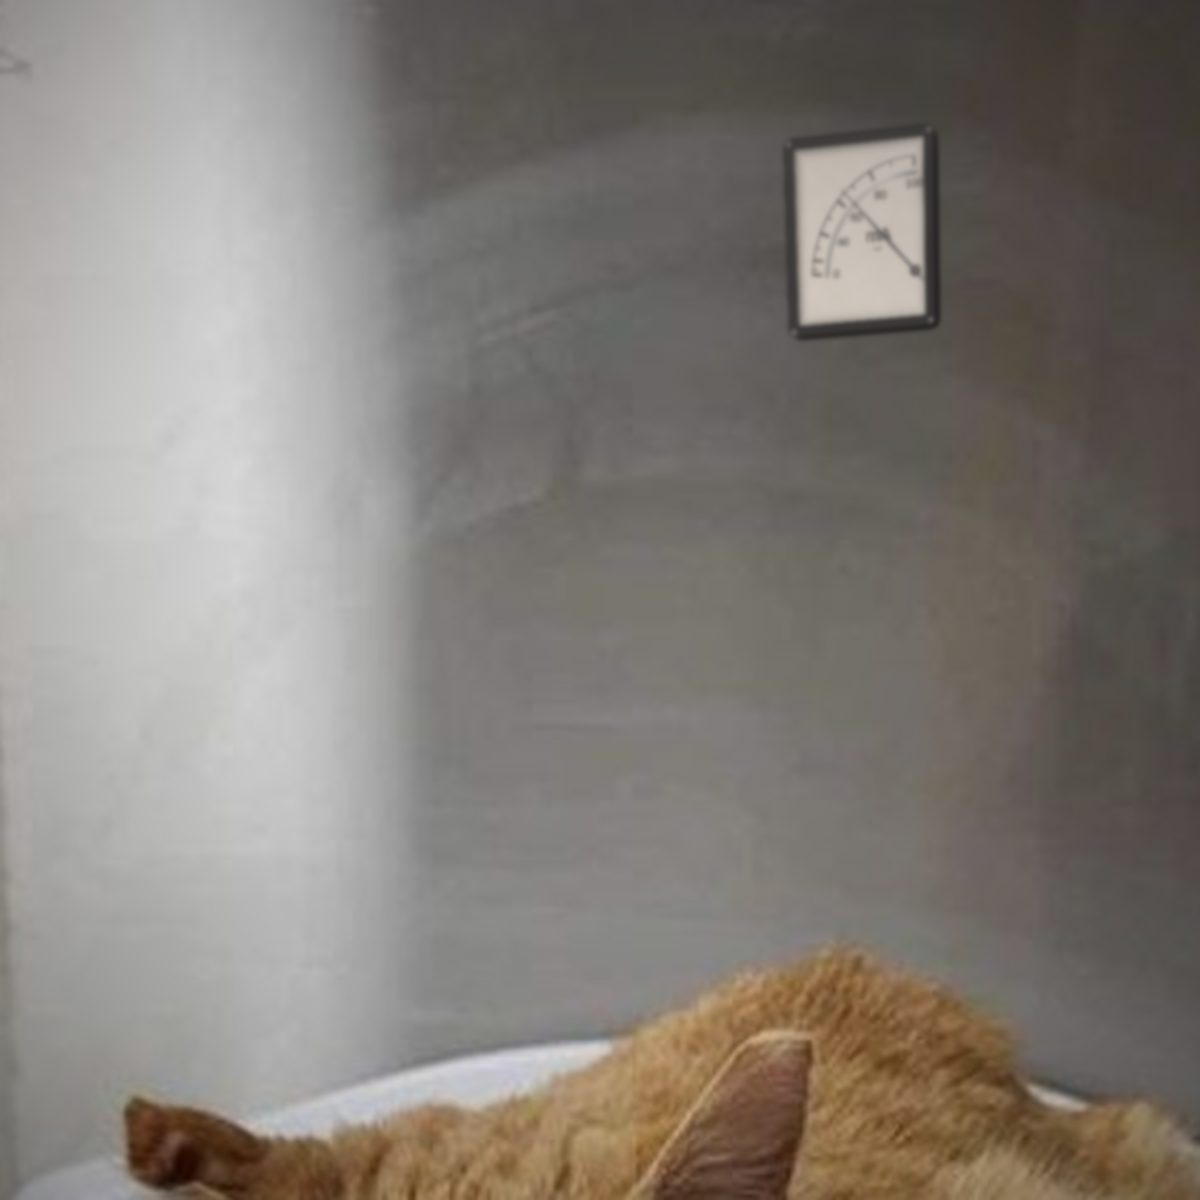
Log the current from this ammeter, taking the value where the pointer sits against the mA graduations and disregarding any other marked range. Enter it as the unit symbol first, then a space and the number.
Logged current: mA 65
